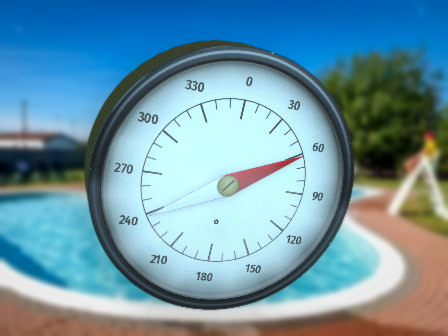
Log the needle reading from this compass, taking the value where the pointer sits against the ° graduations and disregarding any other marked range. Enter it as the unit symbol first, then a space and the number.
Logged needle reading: ° 60
